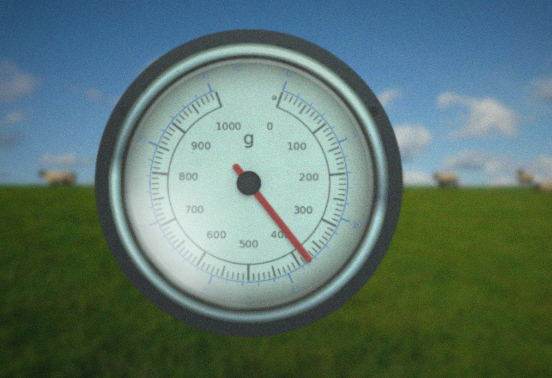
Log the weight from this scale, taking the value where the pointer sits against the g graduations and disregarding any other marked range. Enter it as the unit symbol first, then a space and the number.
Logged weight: g 380
